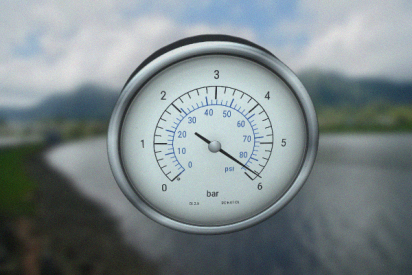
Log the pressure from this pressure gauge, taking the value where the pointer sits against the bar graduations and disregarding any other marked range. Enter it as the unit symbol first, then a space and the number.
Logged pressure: bar 5.8
